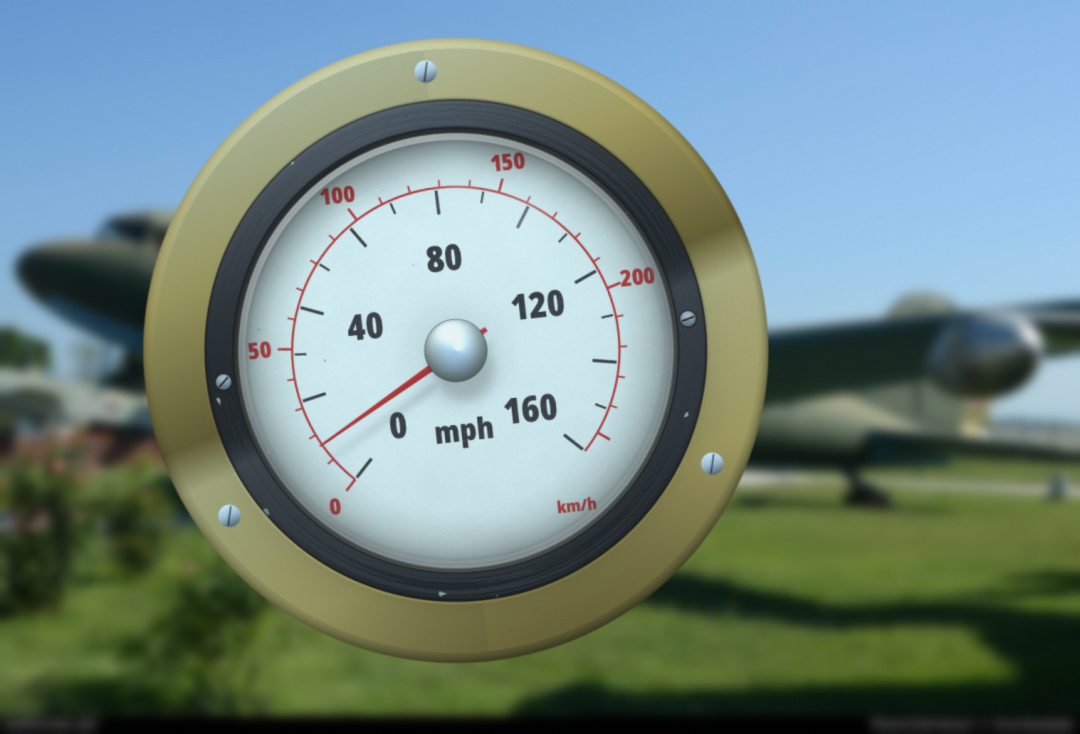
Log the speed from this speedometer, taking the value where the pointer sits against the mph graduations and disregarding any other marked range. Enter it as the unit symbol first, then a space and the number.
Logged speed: mph 10
